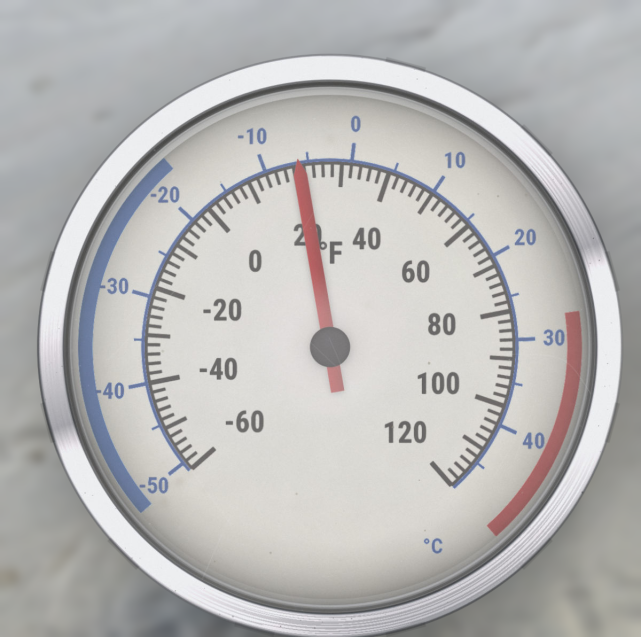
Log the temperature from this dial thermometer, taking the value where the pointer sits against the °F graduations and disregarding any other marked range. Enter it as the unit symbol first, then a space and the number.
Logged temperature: °F 21
